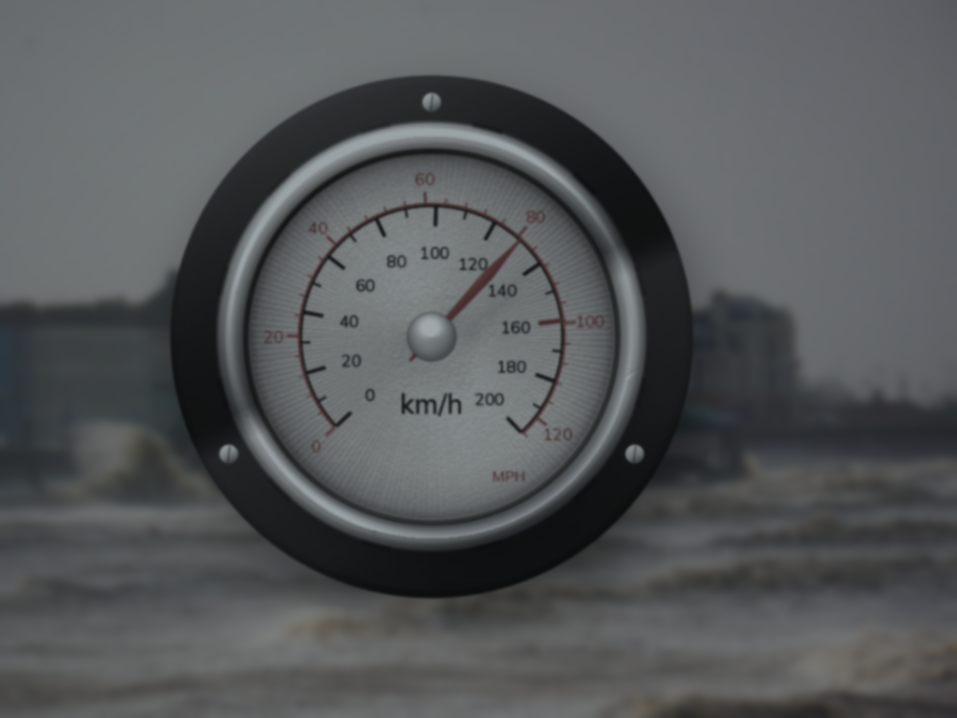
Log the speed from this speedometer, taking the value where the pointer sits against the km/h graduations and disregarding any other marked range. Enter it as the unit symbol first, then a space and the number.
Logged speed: km/h 130
